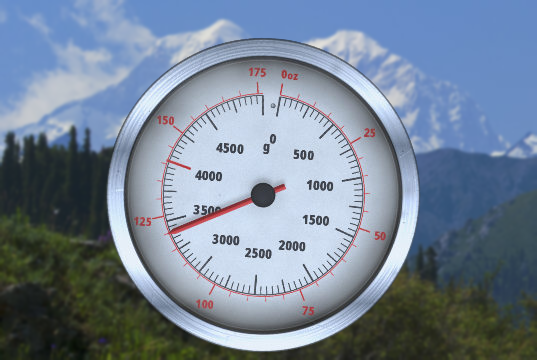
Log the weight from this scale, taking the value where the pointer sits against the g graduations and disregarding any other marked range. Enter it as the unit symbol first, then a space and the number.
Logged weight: g 3400
